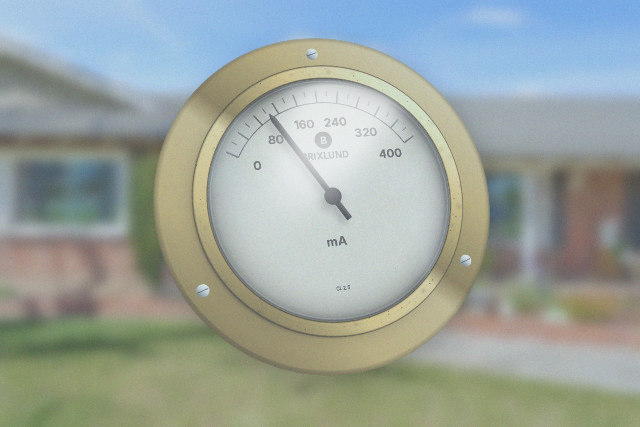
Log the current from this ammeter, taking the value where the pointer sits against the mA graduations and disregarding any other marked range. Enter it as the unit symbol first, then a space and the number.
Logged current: mA 100
